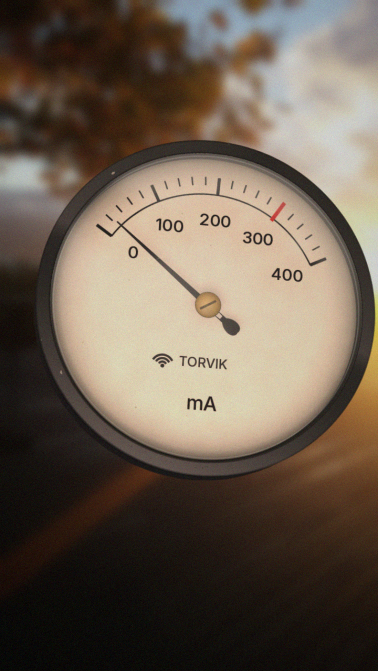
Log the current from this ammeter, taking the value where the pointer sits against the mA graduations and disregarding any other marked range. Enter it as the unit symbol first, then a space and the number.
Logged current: mA 20
